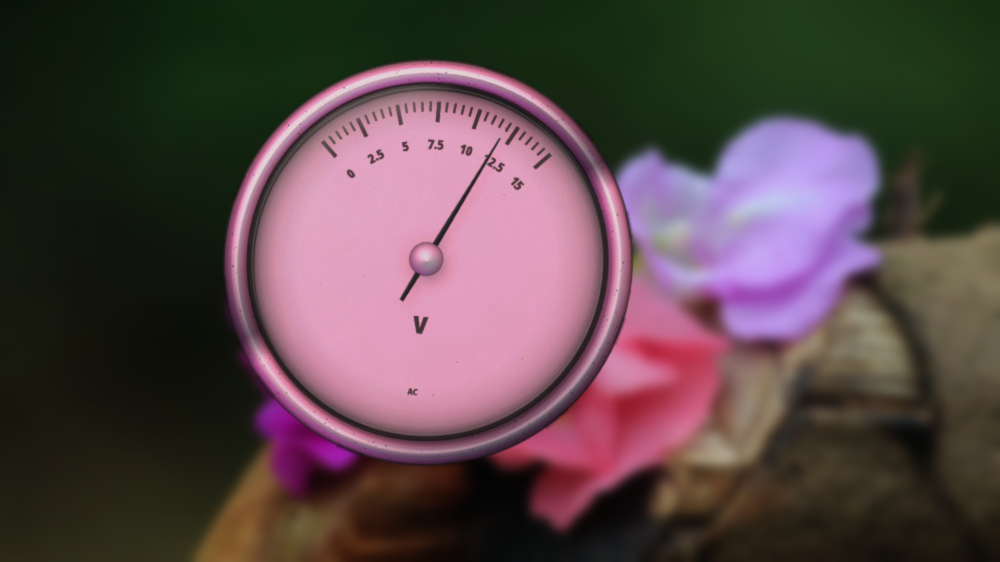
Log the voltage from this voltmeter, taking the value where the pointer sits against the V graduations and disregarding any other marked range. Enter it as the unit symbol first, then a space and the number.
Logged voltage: V 12
